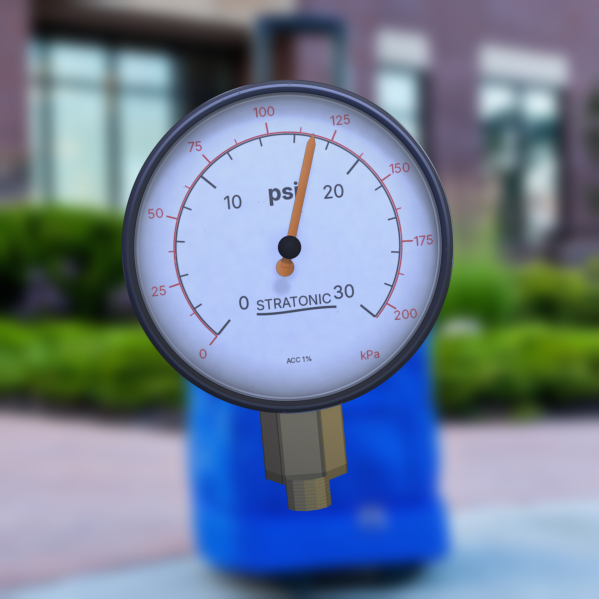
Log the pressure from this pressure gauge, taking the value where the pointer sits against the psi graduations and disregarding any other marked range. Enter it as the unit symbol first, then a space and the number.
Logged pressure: psi 17
